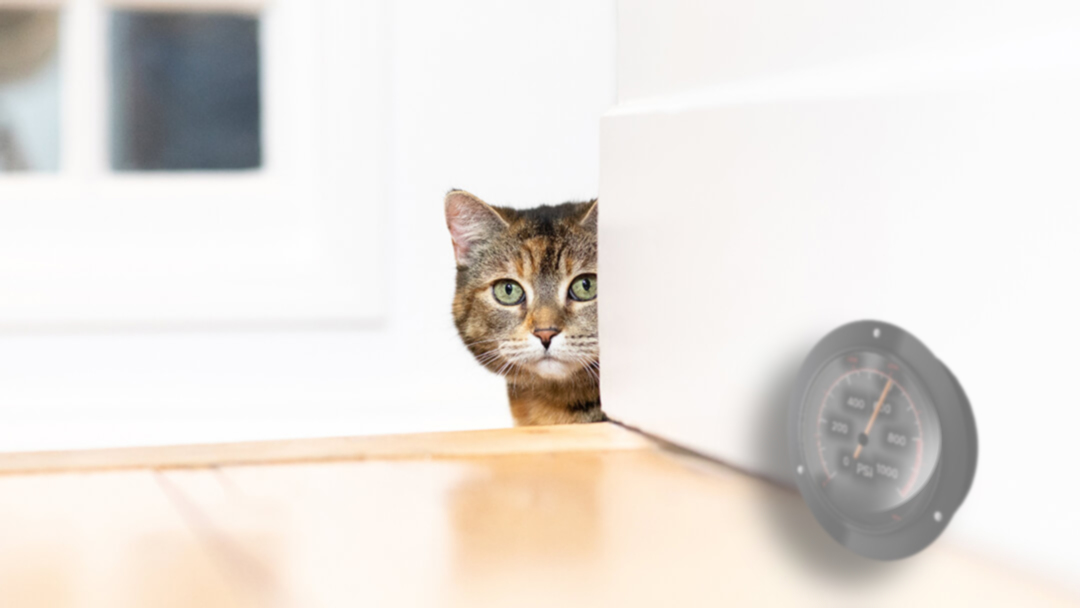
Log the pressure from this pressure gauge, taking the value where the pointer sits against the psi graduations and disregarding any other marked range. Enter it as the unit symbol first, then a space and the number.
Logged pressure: psi 600
